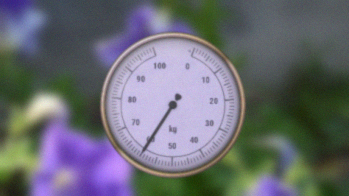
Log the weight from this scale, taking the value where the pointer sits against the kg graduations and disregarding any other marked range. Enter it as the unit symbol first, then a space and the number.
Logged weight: kg 60
